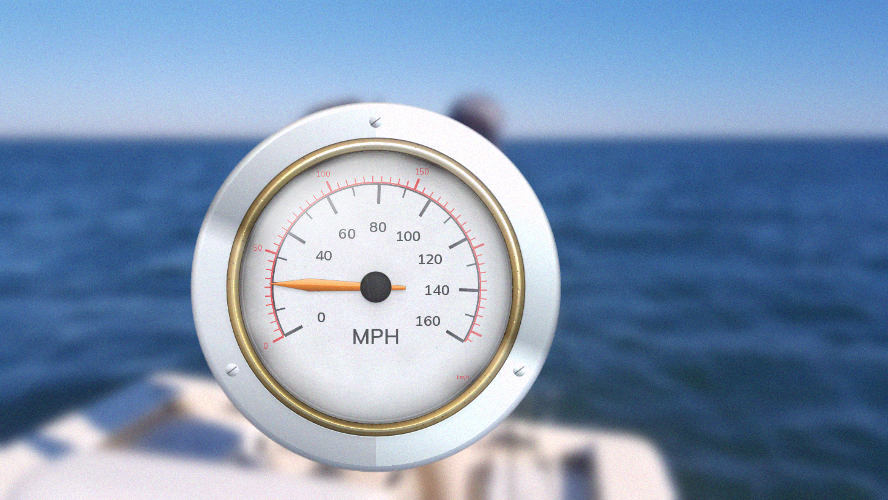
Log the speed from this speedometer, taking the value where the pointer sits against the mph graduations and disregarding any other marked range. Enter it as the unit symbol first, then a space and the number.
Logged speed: mph 20
